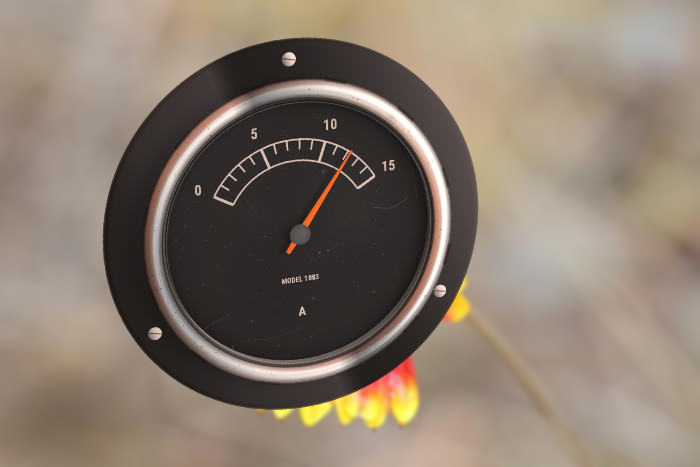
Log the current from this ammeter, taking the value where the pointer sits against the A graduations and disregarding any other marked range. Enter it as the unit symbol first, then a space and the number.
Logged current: A 12
